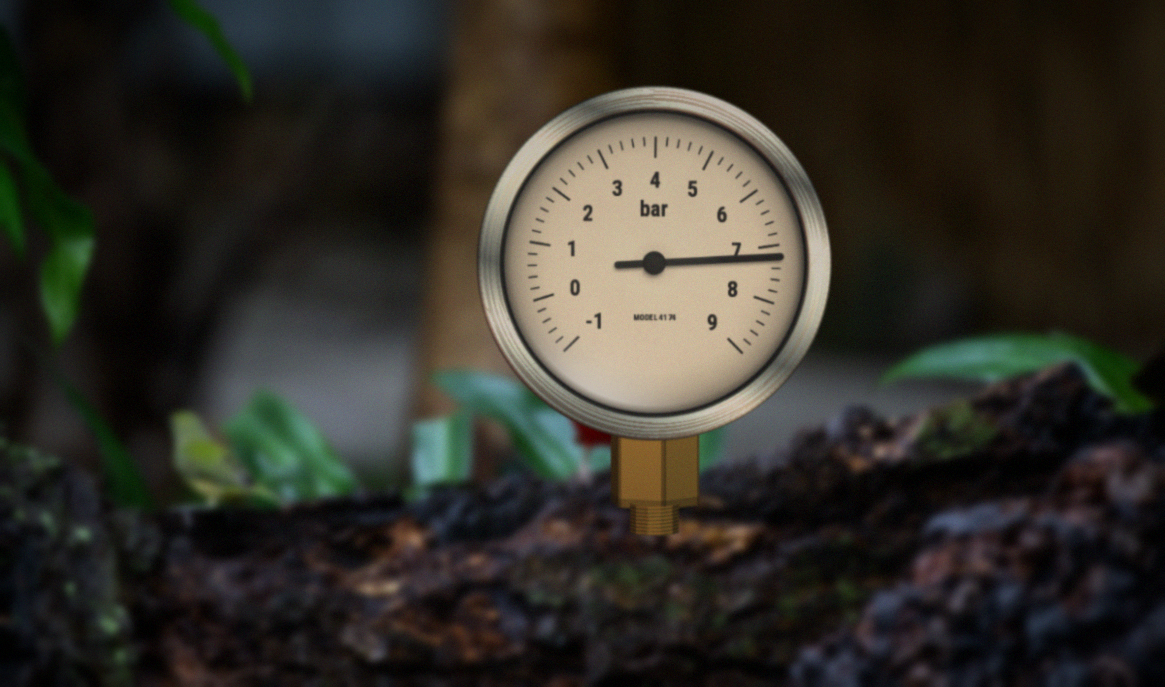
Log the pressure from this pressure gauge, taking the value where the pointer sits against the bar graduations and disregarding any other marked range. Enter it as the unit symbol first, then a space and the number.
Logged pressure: bar 7.2
